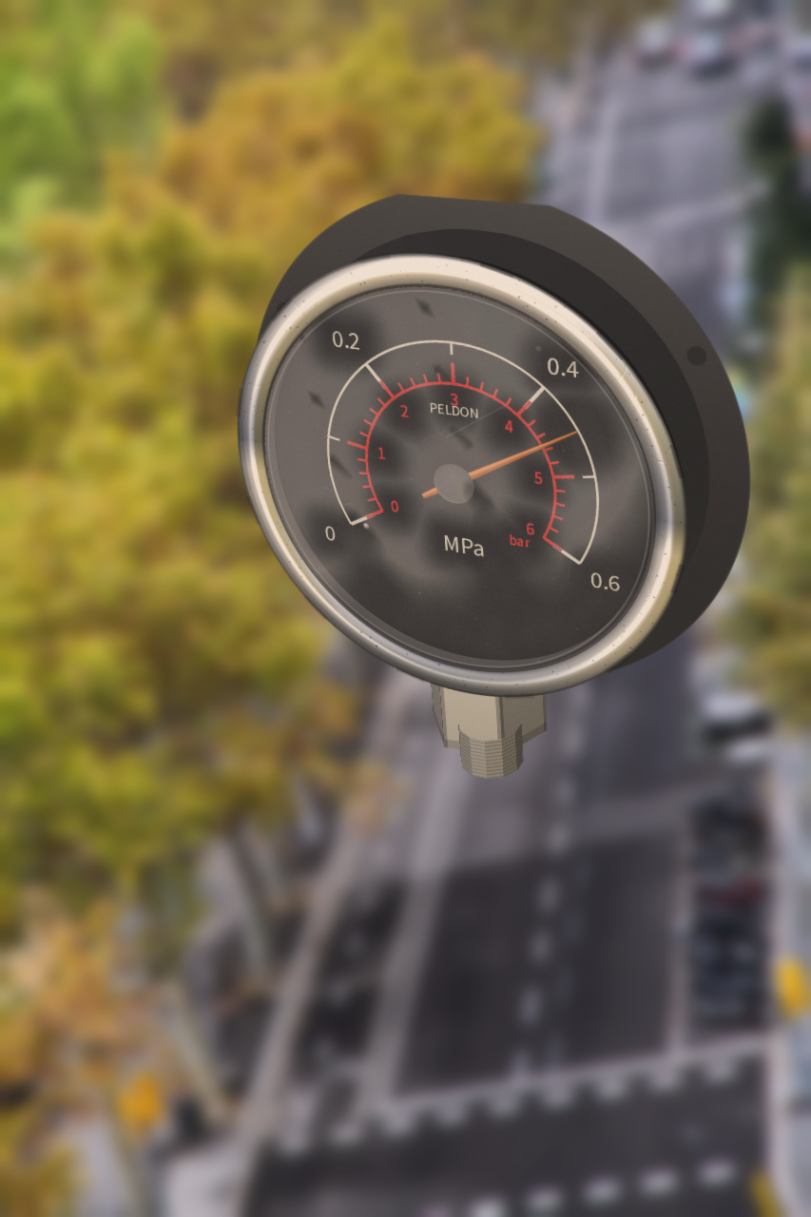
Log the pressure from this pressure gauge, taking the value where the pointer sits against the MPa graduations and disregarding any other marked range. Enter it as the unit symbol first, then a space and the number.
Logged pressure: MPa 0.45
